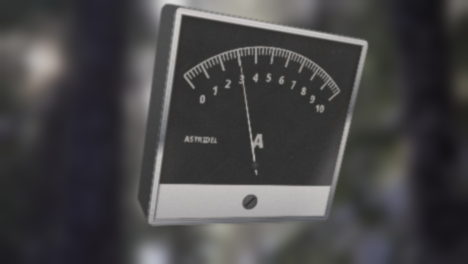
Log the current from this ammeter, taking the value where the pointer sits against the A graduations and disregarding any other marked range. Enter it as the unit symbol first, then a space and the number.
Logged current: A 3
